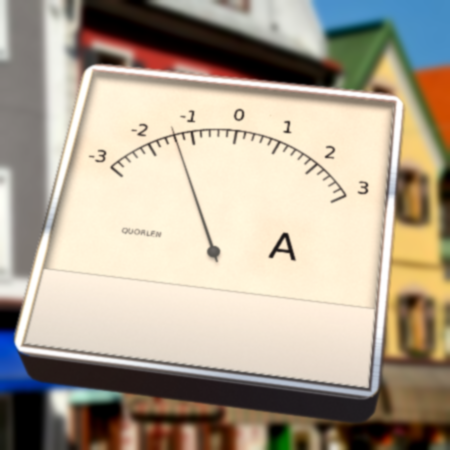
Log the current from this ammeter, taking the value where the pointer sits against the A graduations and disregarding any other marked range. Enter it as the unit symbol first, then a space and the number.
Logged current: A -1.4
